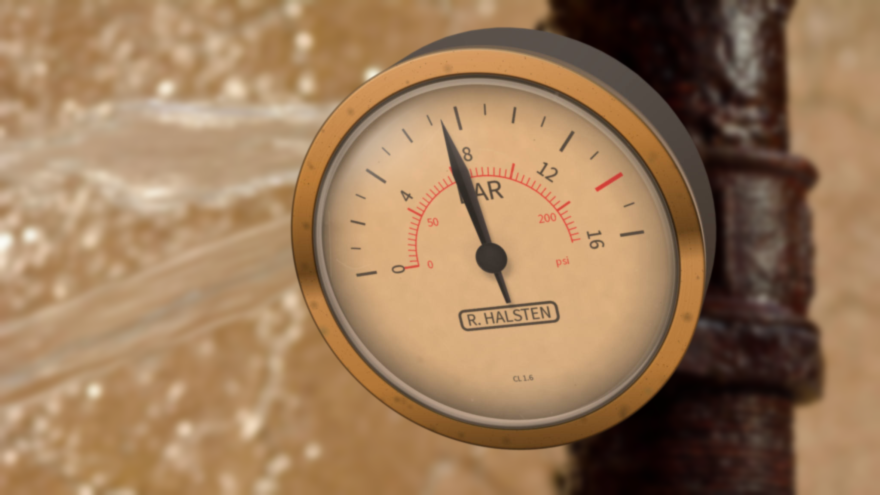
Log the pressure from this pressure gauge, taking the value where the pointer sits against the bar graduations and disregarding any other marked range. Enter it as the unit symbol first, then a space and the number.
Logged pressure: bar 7.5
